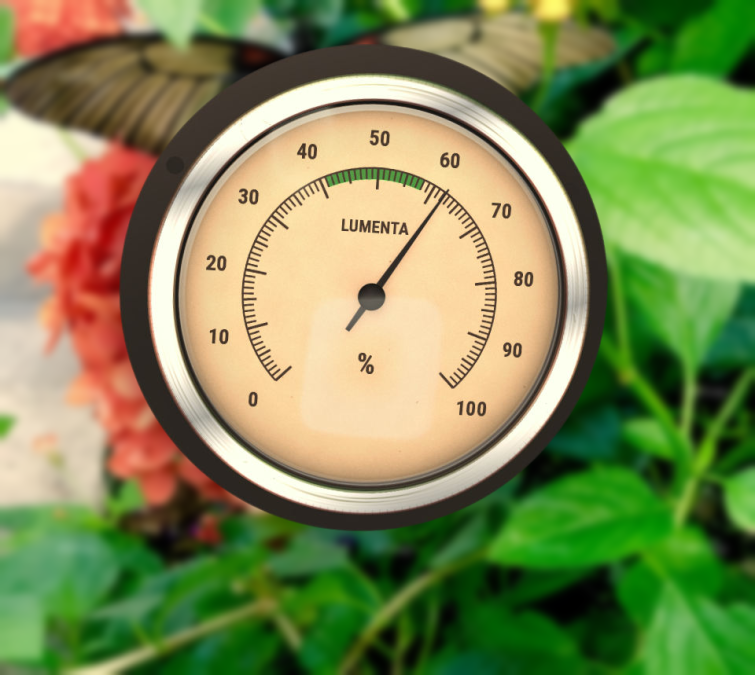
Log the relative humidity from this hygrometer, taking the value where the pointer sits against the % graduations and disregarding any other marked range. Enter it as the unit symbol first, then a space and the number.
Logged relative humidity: % 62
